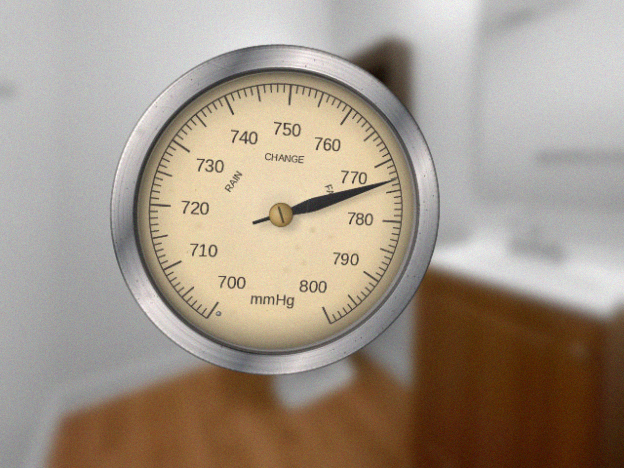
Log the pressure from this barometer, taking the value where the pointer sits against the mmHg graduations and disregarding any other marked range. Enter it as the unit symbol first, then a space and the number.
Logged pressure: mmHg 773
